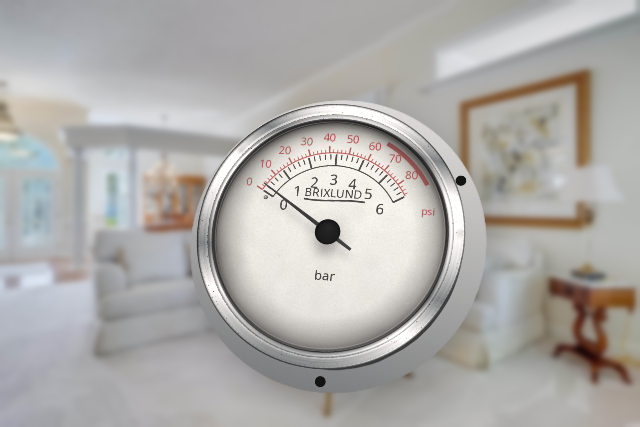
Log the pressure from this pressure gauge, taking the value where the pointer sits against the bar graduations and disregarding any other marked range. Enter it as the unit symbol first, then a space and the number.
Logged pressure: bar 0.2
